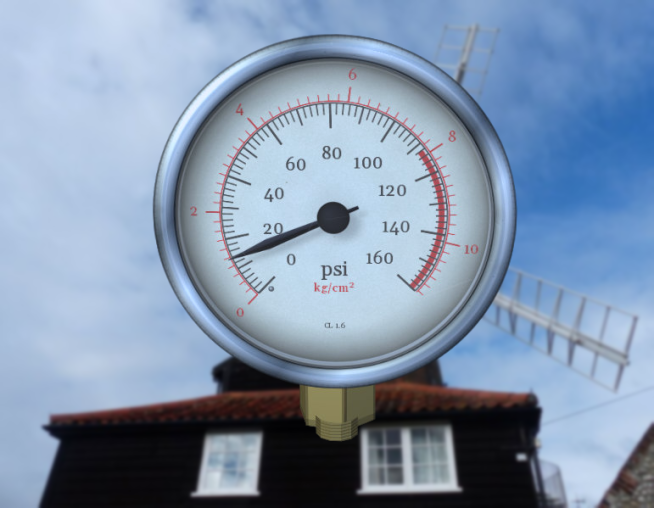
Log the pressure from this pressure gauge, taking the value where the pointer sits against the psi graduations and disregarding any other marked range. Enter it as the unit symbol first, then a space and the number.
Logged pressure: psi 14
